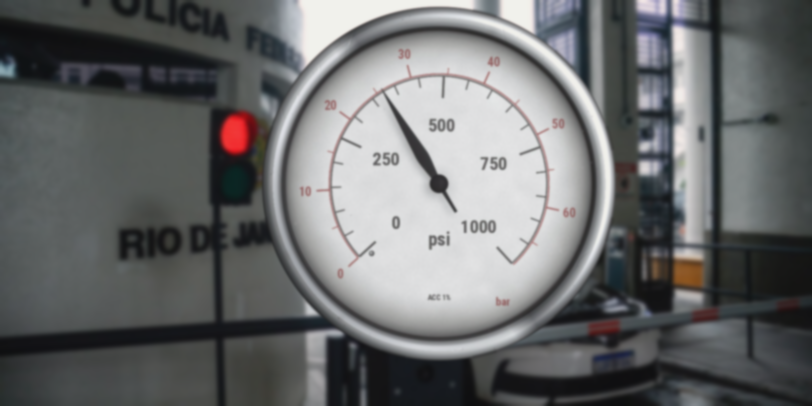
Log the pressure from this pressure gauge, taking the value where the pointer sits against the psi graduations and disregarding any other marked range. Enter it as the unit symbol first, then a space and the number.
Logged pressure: psi 375
